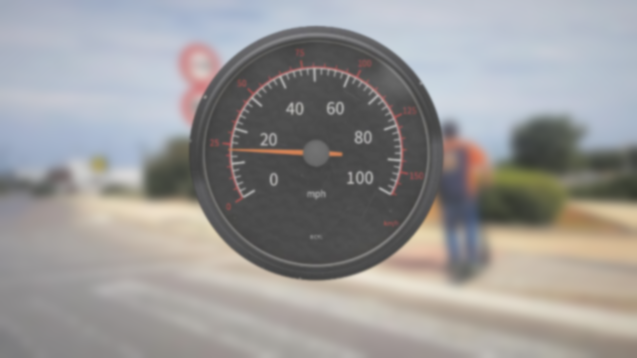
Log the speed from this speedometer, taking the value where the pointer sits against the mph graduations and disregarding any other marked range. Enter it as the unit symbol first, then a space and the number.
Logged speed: mph 14
